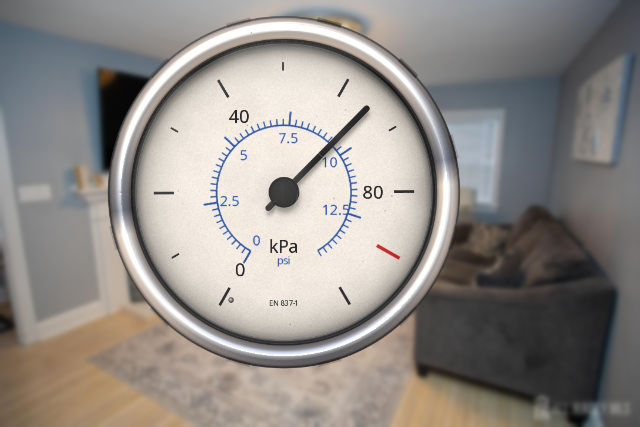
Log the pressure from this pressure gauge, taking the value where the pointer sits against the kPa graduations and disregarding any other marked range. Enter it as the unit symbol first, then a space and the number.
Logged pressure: kPa 65
